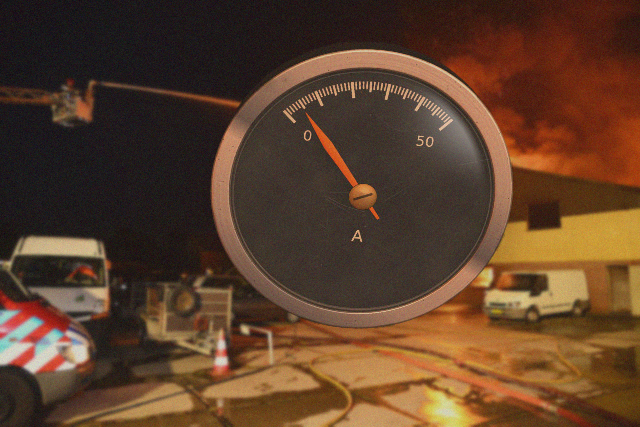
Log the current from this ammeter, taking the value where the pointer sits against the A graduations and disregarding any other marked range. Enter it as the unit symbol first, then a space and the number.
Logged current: A 5
